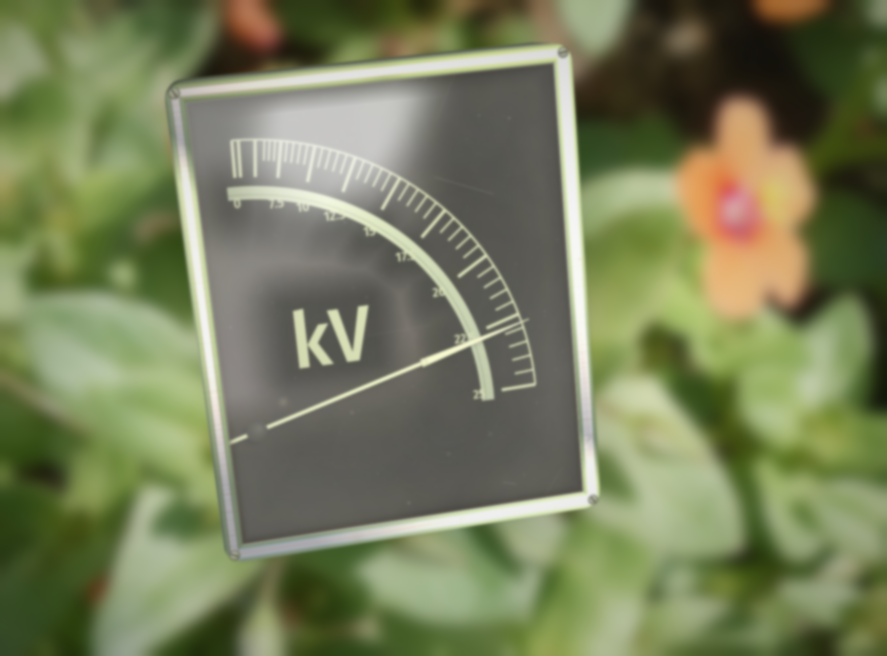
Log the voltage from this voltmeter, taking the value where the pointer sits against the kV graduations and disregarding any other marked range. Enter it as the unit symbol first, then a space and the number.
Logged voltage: kV 22.75
